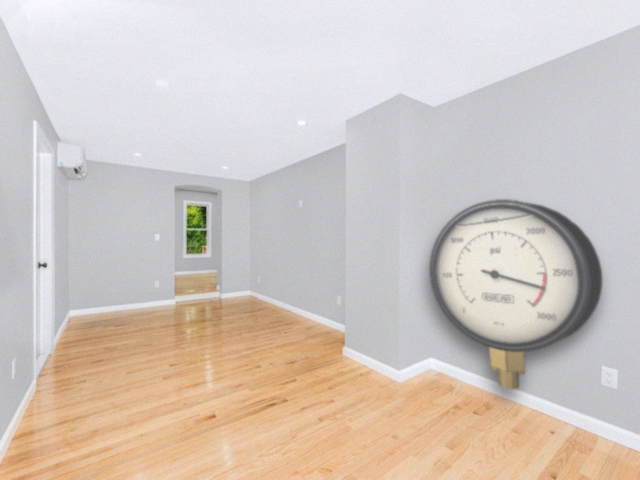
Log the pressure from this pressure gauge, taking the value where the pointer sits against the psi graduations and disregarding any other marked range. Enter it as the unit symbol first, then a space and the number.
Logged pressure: psi 2700
